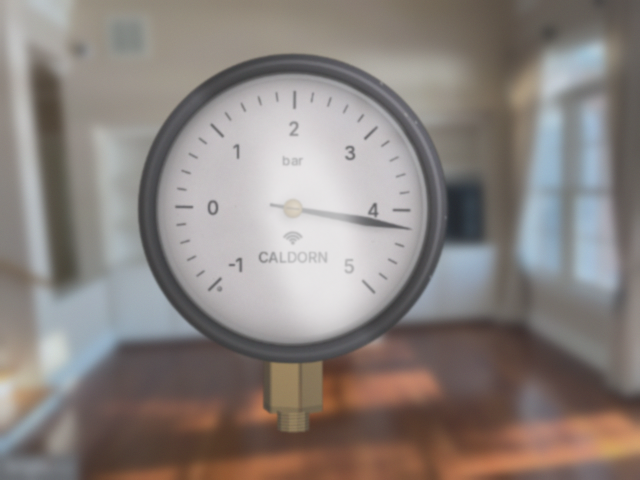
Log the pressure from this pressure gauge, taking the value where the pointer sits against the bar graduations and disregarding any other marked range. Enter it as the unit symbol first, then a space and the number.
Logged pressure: bar 4.2
